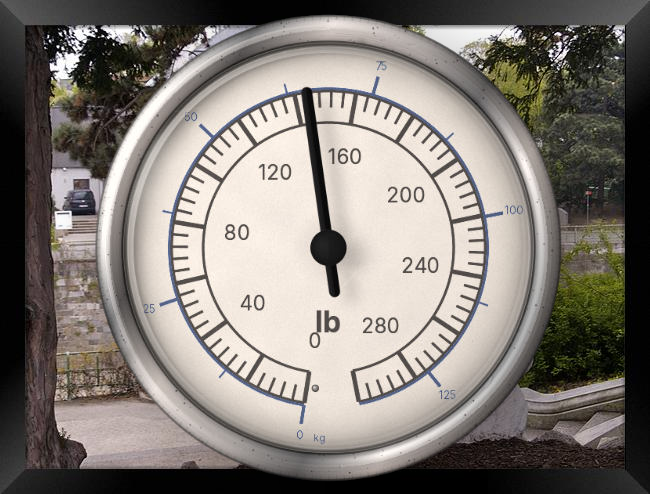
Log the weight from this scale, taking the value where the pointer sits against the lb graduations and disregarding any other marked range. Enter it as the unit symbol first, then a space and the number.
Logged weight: lb 144
